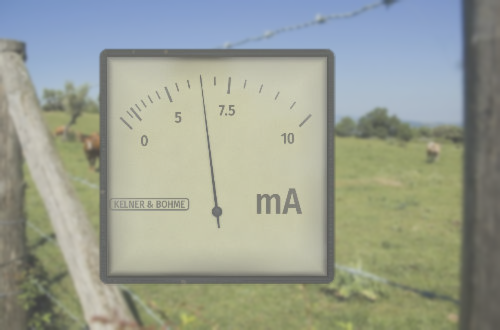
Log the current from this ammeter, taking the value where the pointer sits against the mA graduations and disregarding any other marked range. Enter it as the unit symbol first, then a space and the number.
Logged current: mA 6.5
